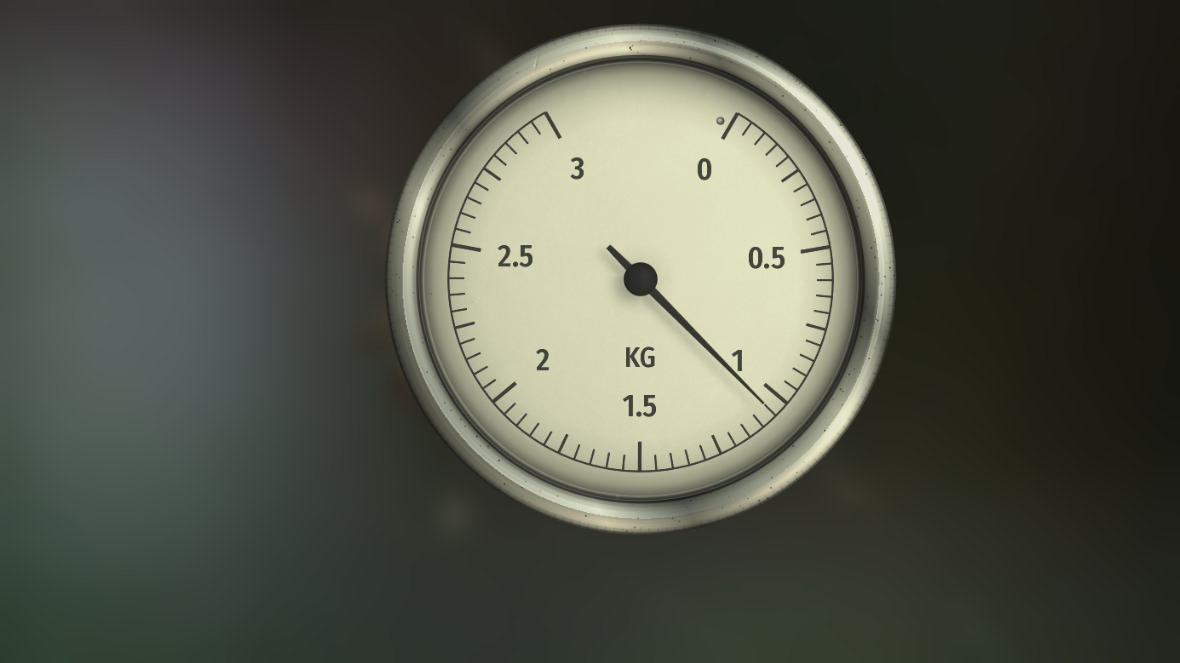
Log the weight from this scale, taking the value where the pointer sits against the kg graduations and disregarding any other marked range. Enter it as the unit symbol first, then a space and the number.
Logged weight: kg 1.05
